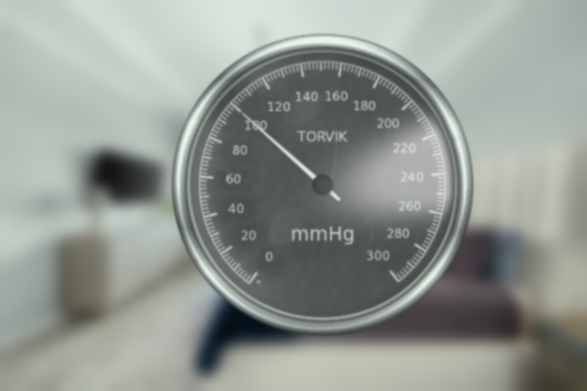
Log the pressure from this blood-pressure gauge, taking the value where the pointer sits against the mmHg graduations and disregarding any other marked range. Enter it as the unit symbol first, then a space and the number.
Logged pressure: mmHg 100
